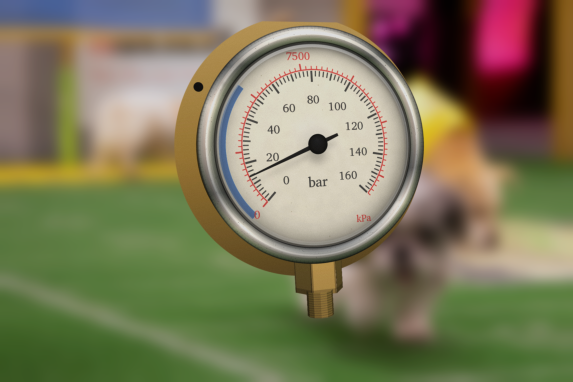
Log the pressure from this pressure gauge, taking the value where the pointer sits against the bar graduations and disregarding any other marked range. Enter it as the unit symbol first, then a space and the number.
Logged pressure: bar 14
